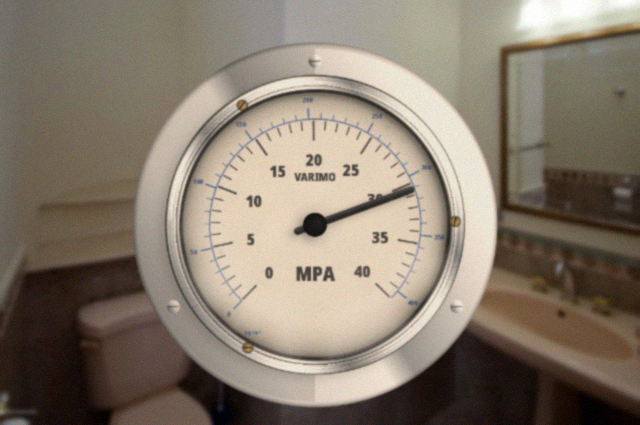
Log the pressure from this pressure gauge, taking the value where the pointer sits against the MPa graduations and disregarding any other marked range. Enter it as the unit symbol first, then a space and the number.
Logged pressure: MPa 30.5
